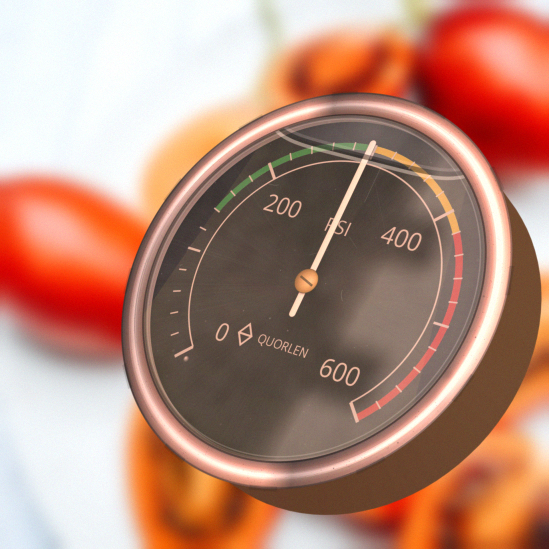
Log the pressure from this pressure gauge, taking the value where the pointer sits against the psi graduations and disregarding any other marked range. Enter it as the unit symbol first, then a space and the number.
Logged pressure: psi 300
